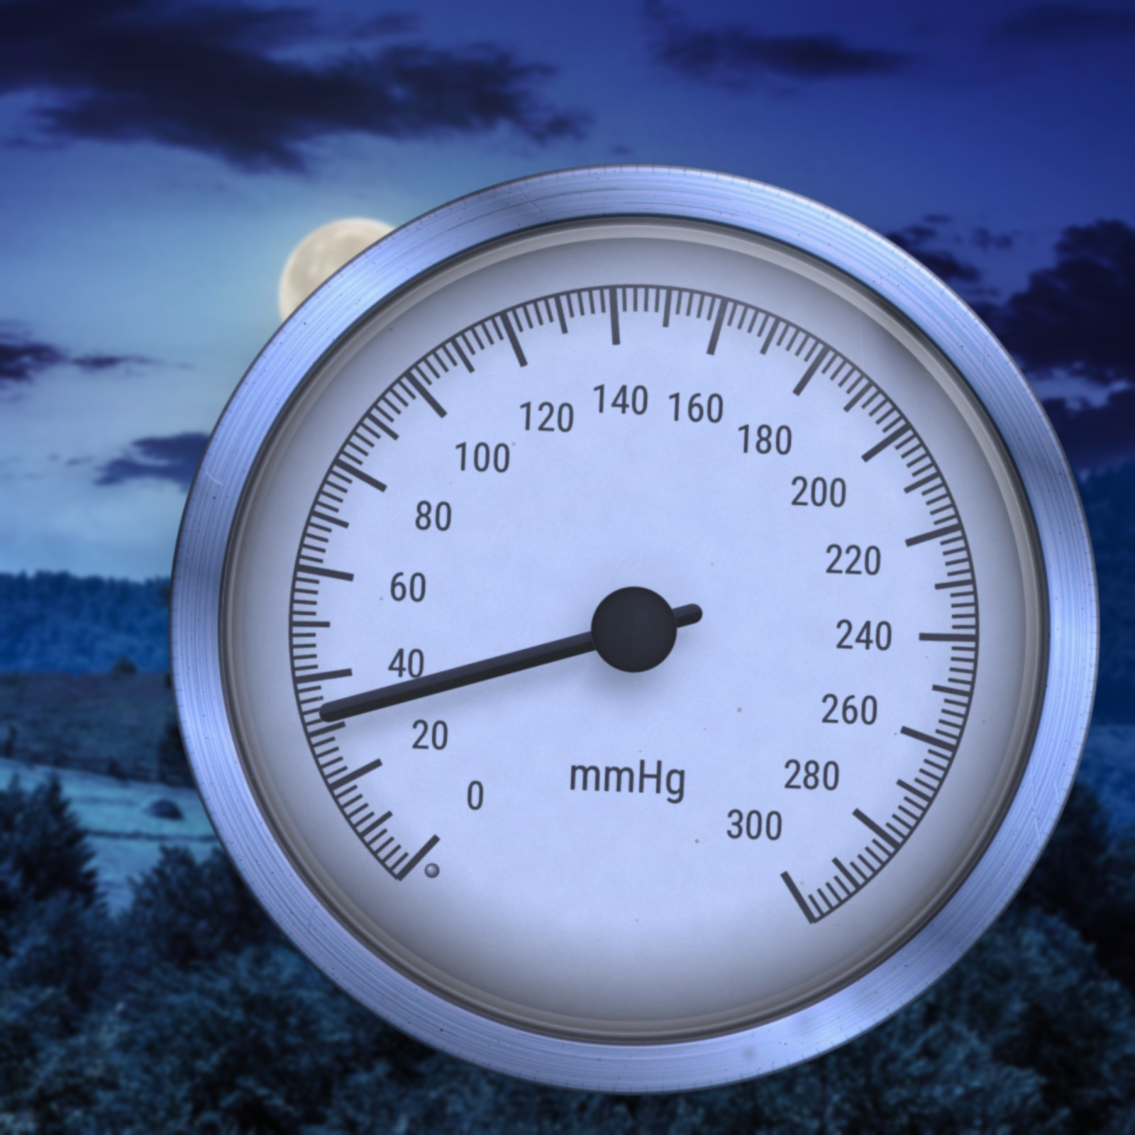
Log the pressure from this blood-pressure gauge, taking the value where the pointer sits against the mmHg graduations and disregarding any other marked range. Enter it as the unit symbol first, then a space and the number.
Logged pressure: mmHg 33
